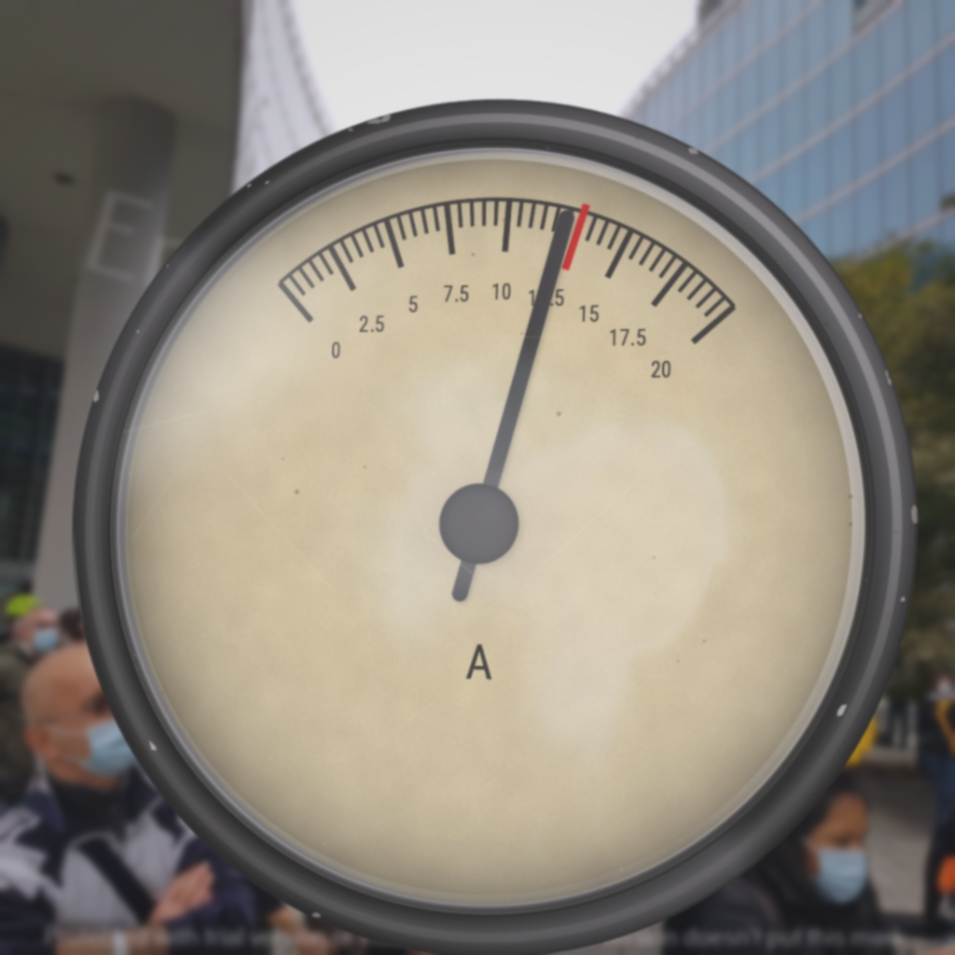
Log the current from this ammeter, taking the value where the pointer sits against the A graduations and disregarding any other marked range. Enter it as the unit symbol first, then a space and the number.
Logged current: A 12.5
